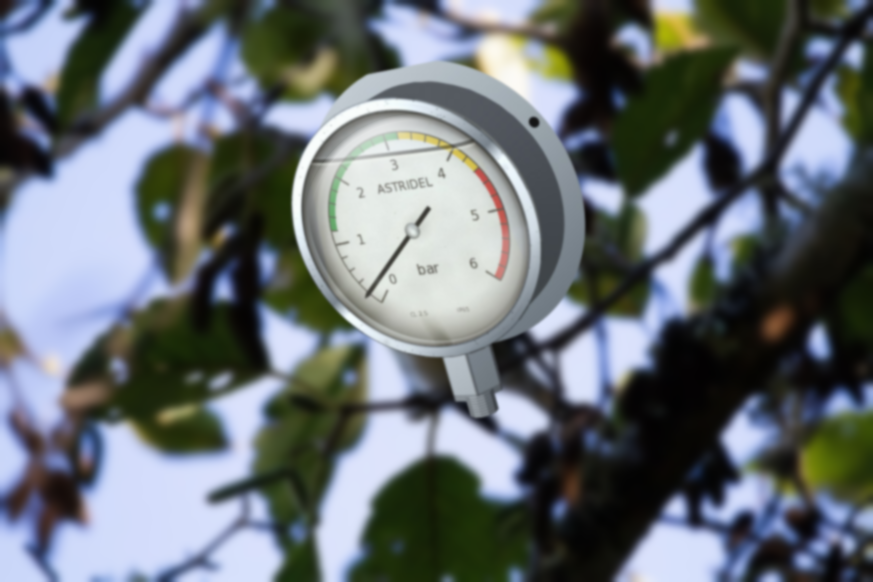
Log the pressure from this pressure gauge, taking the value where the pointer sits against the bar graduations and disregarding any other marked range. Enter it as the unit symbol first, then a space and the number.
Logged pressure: bar 0.2
